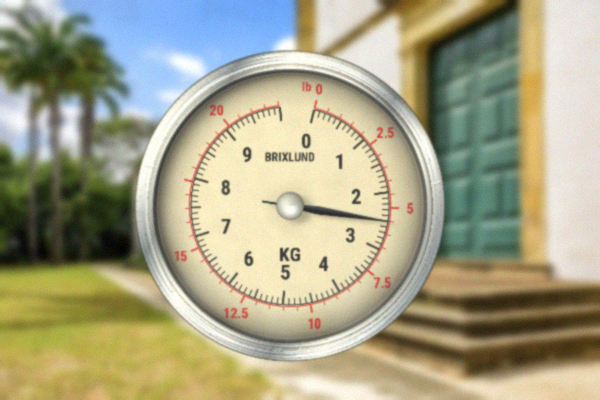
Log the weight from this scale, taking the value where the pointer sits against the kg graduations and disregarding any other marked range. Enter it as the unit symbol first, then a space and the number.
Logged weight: kg 2.5
